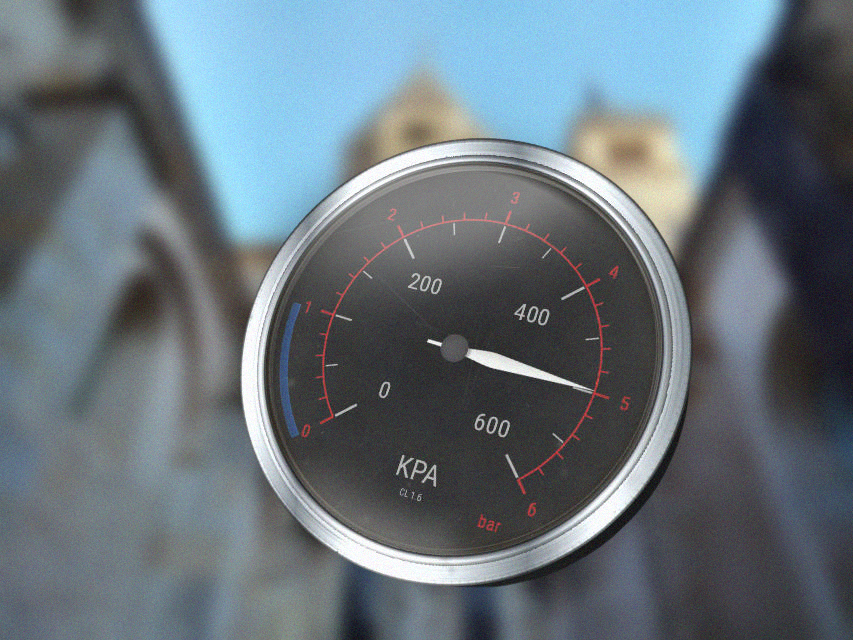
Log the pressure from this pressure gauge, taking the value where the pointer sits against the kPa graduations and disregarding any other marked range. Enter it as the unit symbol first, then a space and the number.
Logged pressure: kPa 500
